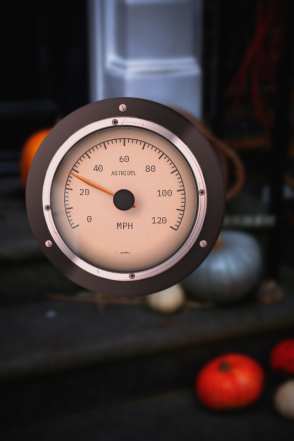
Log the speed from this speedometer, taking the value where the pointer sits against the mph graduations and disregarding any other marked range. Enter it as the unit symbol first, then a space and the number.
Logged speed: mph 28
